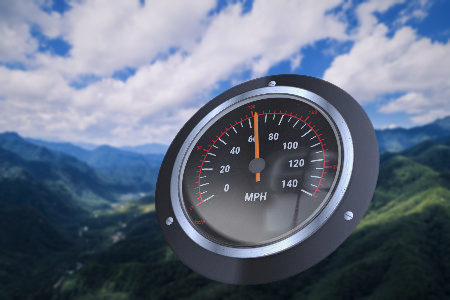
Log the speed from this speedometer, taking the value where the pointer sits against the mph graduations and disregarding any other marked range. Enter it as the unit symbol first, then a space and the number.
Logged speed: mph 65
